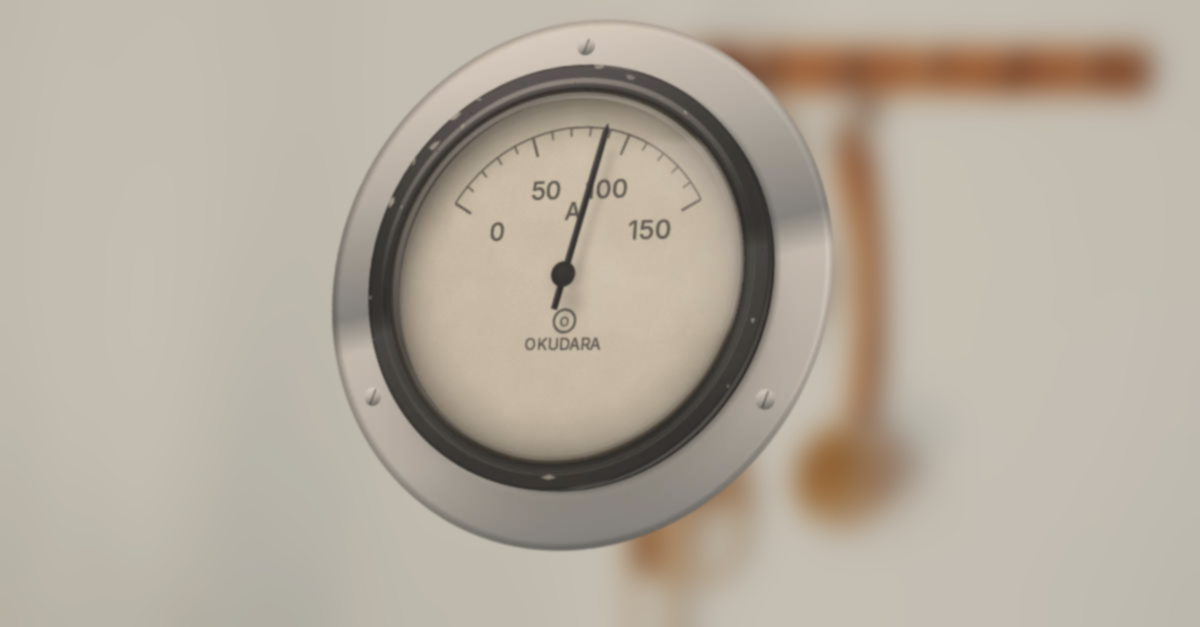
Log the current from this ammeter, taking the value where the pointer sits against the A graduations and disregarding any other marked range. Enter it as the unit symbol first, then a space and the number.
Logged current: A 90
